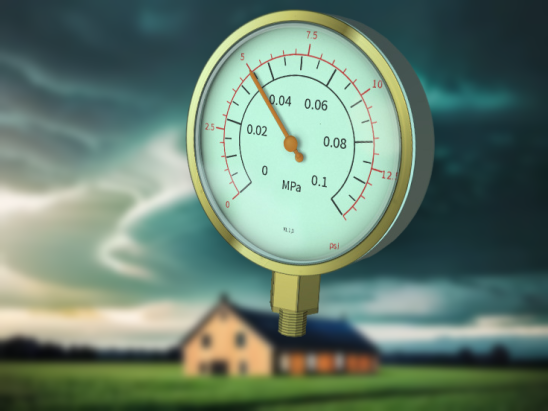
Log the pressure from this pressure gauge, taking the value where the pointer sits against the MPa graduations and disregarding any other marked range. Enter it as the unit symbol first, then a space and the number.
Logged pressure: MPa 0.035
